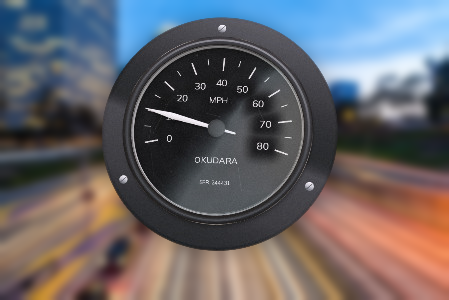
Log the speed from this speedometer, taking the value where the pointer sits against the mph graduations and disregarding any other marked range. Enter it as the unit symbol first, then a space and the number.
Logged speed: mph 10
